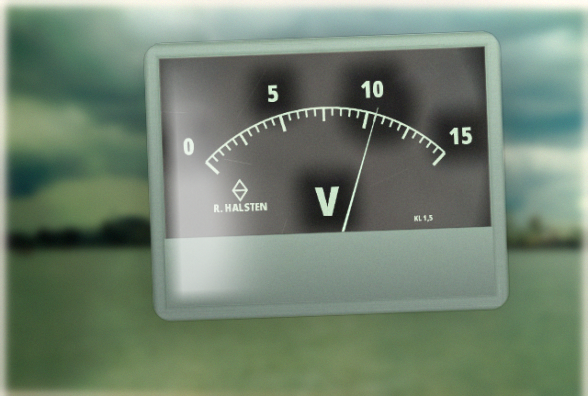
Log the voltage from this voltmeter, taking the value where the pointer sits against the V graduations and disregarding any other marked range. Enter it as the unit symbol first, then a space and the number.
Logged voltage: V 10.5
